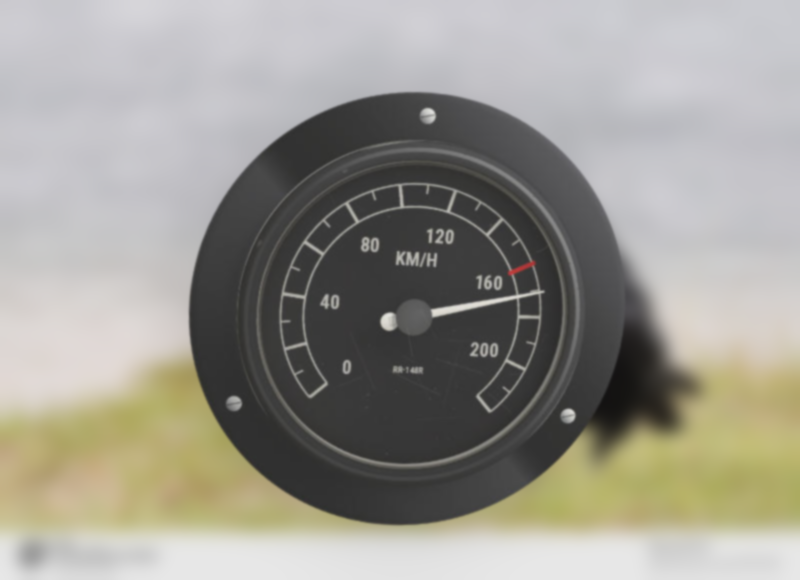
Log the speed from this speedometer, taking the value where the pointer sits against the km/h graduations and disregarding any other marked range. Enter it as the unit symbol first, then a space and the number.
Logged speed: km/h 170
